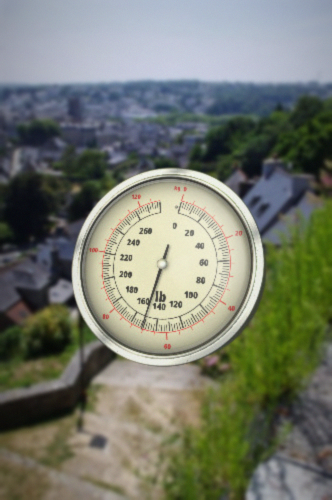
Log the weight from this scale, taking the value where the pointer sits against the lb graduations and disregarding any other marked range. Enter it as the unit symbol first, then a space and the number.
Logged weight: lb 150
